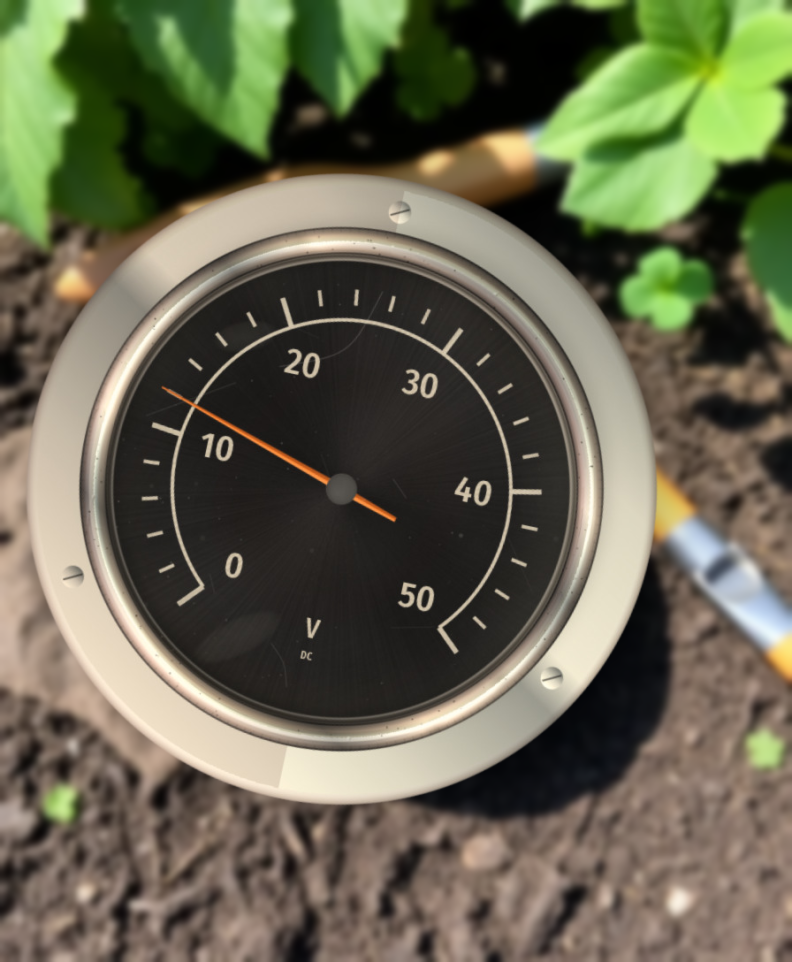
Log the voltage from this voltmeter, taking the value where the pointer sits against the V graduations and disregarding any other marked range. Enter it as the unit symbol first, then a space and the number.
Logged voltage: V 12
